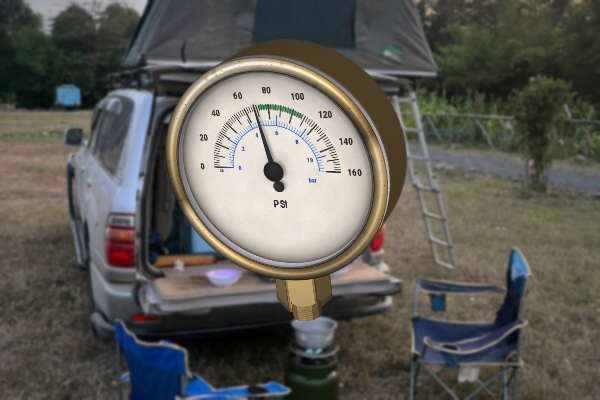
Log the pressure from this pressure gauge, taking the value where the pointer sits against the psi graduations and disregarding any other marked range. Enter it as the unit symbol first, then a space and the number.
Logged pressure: psi 70
